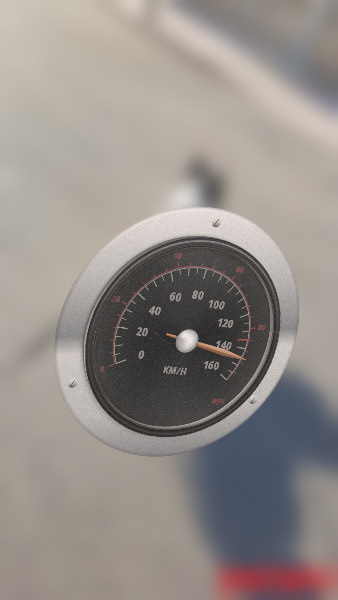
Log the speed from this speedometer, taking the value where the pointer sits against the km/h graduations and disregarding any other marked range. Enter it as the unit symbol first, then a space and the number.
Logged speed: km/h 145
